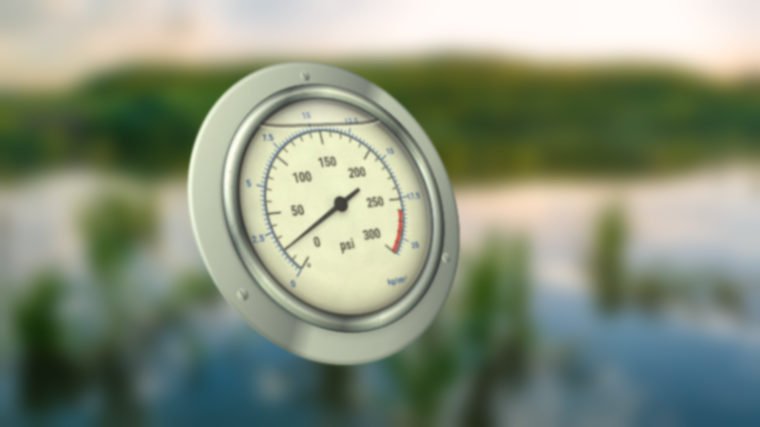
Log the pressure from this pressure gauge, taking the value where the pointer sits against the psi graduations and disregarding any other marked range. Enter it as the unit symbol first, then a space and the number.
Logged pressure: psi 20
